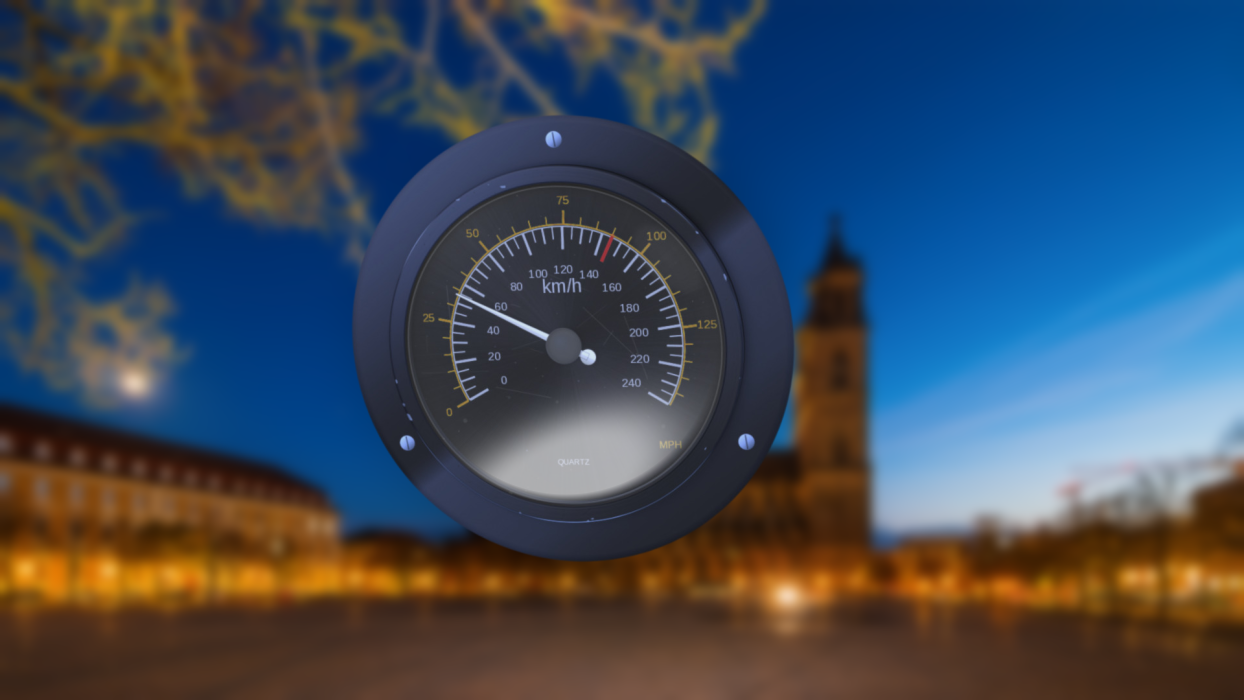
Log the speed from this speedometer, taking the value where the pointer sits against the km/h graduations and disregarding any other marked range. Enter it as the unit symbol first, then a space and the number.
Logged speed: km/h 55
